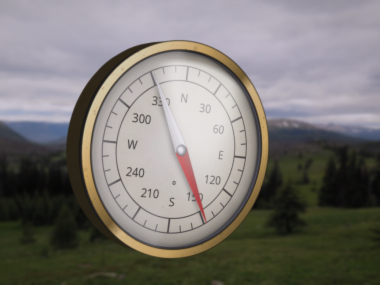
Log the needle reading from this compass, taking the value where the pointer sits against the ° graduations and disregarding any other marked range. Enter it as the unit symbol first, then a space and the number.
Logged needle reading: ° 150
